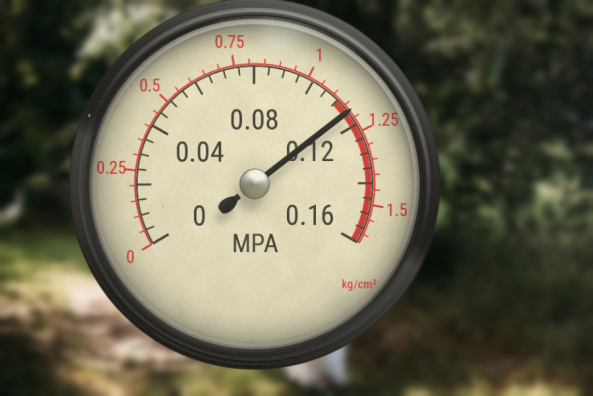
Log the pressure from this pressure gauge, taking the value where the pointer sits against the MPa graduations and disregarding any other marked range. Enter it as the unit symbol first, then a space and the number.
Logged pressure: MPa 0.115
